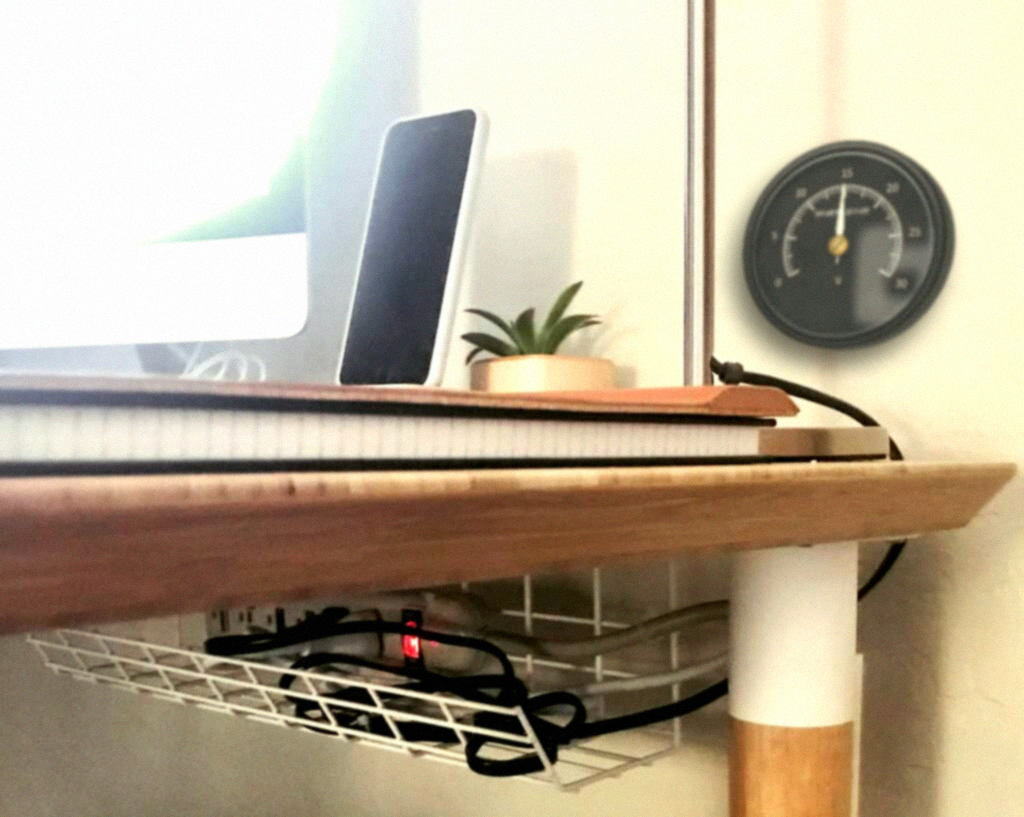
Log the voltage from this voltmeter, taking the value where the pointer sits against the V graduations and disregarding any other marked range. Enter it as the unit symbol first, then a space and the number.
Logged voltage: V 15
